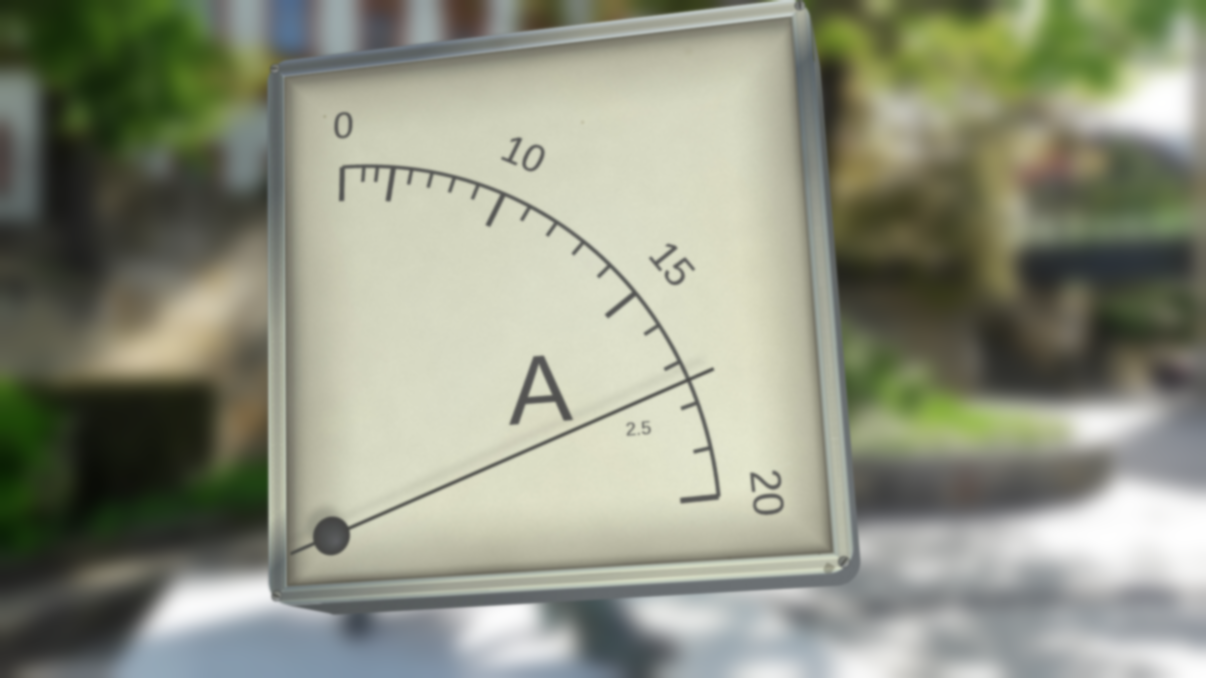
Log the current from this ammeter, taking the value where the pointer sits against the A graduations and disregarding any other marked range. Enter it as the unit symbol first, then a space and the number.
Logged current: A 17.5
